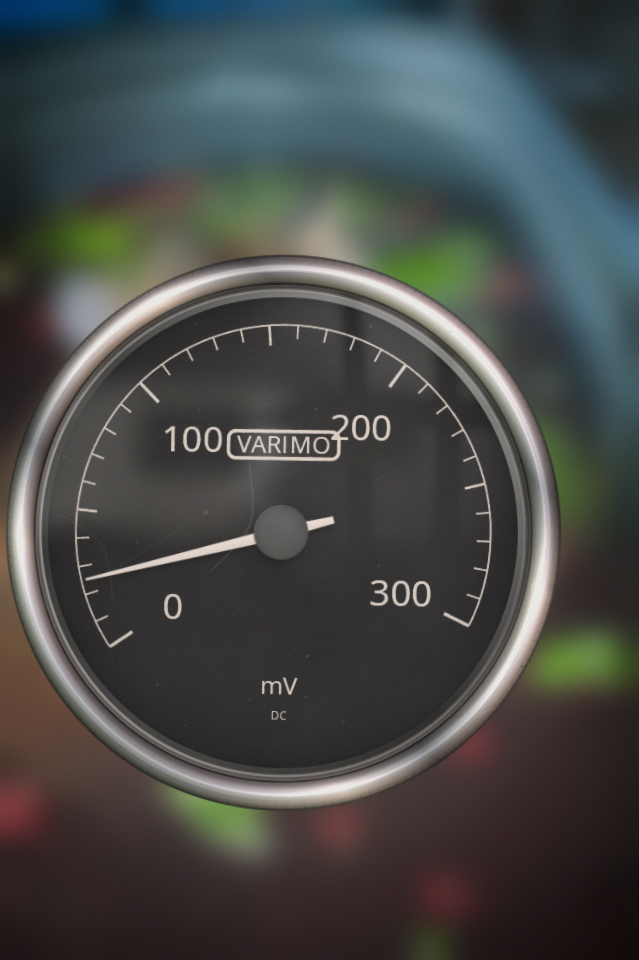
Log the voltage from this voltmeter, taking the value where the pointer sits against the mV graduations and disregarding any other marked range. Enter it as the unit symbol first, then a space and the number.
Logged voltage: mV 25
